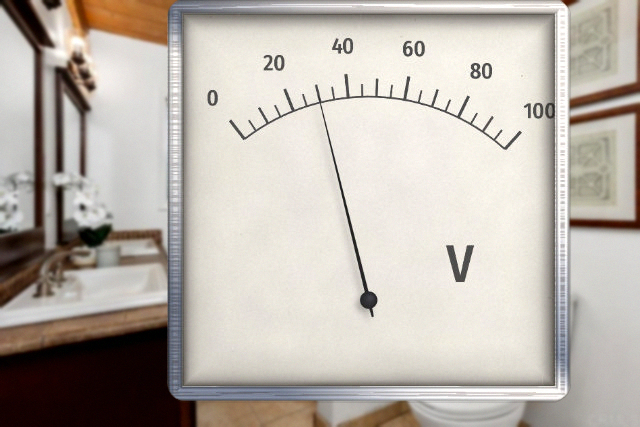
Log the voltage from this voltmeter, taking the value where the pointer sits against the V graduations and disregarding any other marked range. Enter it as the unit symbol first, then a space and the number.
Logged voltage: V 30
